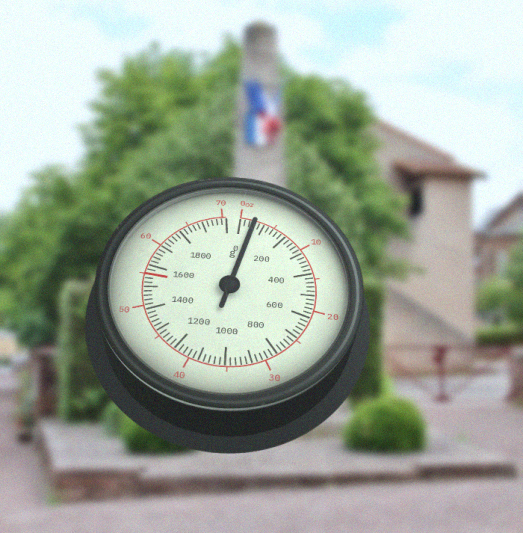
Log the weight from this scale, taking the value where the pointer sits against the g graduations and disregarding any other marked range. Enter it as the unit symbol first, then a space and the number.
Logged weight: g 60
